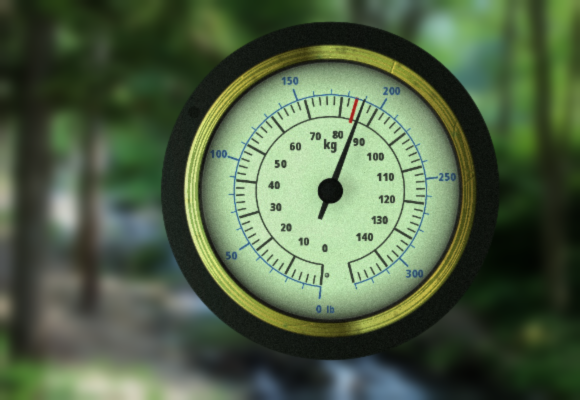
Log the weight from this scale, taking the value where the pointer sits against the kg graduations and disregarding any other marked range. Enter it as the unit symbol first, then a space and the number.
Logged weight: kg 86
